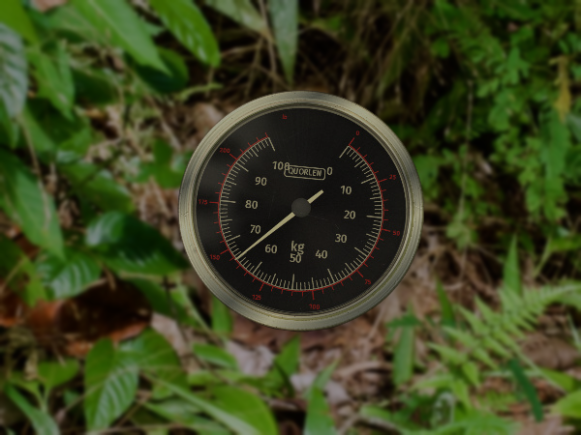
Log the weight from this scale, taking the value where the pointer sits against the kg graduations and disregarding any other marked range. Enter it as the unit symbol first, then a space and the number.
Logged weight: kg 65
